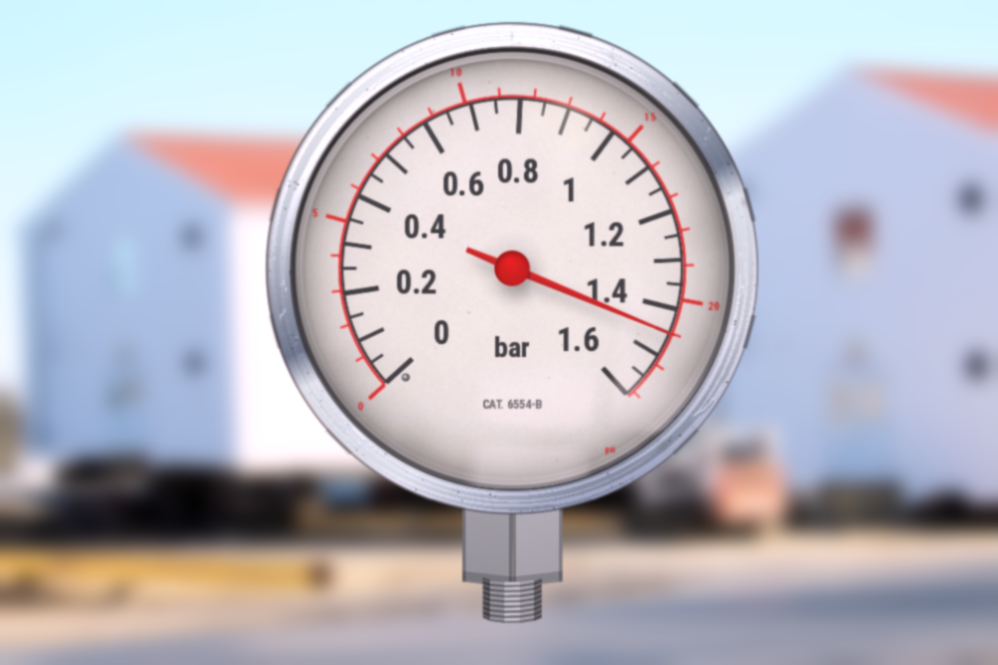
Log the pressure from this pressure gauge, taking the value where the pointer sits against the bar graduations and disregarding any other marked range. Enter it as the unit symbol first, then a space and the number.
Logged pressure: bar 1.45
